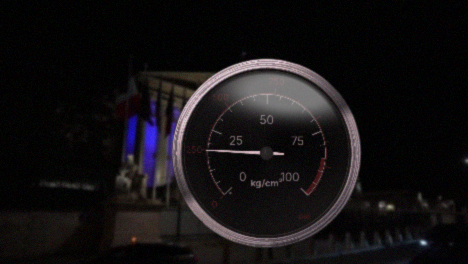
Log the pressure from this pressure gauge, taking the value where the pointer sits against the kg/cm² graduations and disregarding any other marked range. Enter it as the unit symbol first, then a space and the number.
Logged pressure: kg/cm² 17.5
